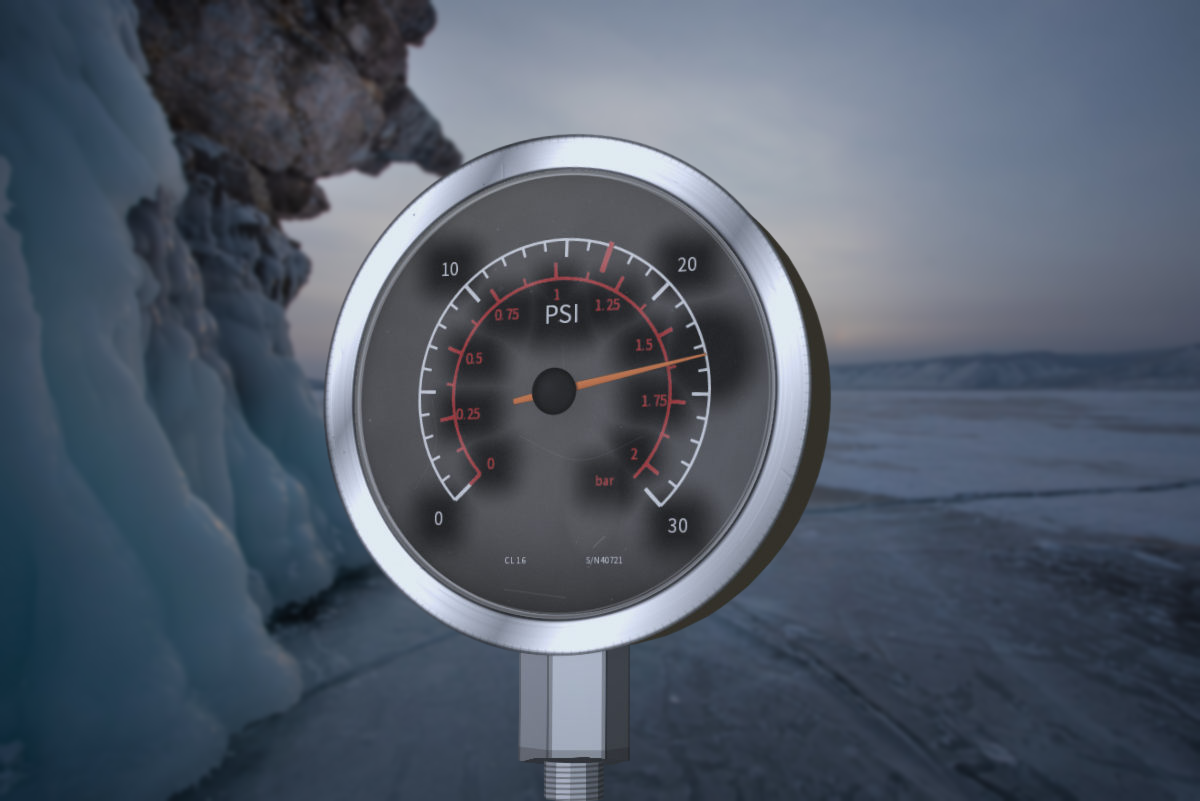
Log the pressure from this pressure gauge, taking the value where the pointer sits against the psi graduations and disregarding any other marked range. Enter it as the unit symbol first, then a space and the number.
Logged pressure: psi 23.5
